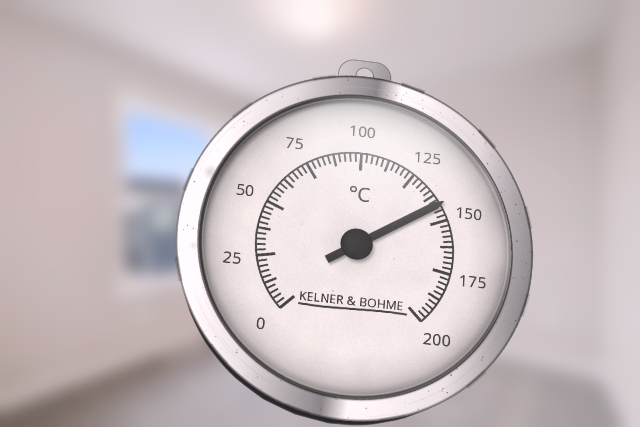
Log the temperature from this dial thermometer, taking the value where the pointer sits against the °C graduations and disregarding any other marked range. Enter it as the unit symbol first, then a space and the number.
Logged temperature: °C 142.5
